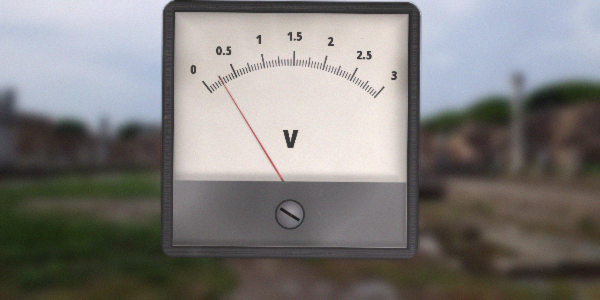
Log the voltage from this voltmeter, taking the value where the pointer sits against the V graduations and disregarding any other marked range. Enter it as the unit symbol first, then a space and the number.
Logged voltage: V 0.25
